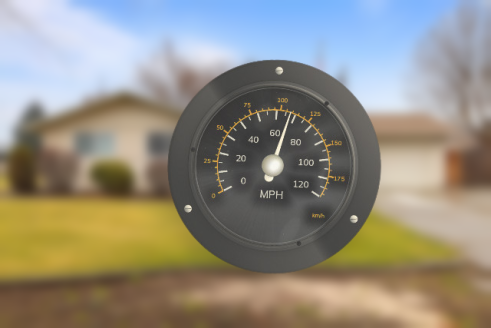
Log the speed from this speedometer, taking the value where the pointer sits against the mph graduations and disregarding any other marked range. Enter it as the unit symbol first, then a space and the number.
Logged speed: mph 67.5
